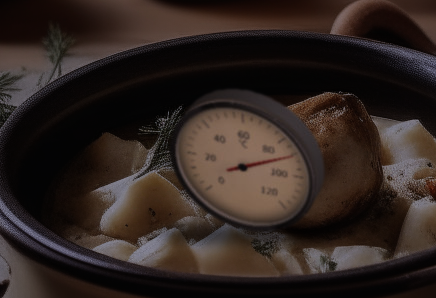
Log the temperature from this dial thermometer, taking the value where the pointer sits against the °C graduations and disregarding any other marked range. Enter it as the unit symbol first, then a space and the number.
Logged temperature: °C 88
